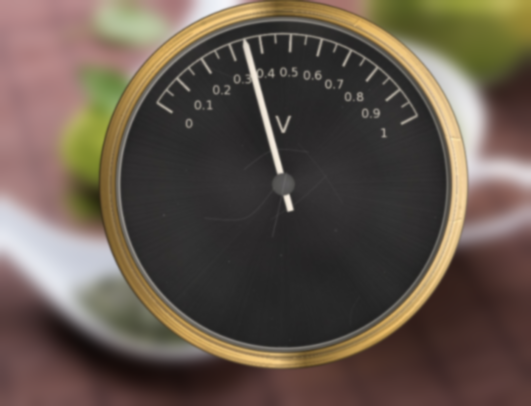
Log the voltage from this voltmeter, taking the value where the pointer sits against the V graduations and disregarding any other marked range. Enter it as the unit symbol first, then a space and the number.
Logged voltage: V 0.35
